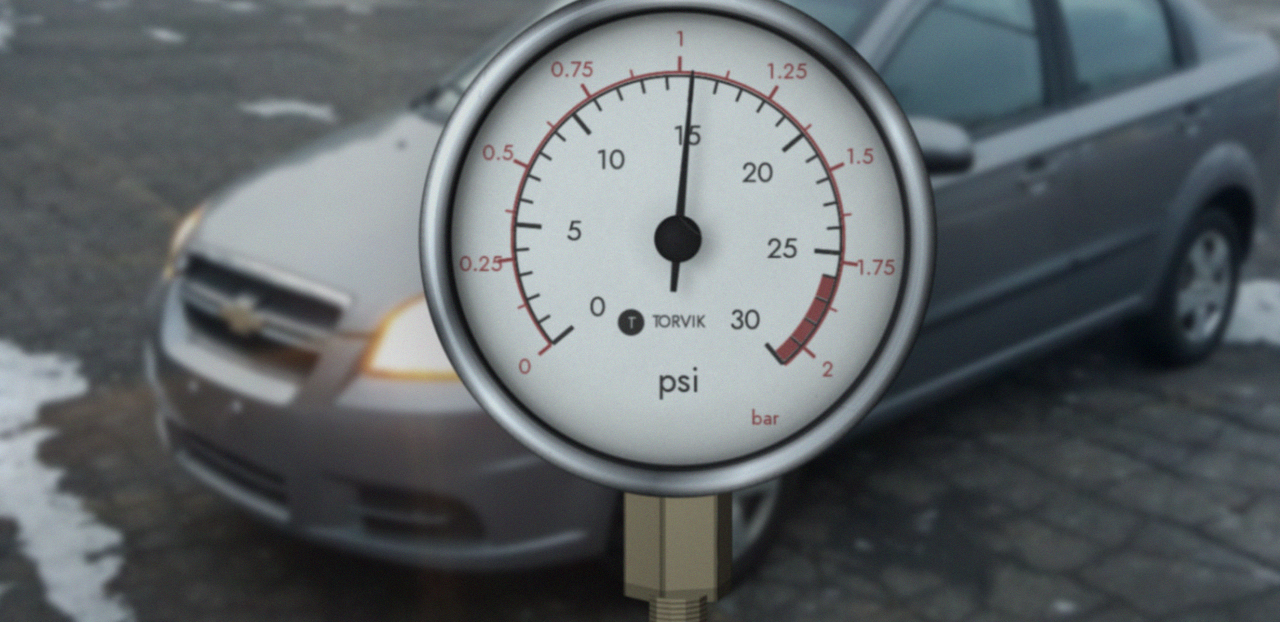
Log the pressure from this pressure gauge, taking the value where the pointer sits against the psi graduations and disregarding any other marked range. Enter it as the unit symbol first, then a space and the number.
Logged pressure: psi 15
